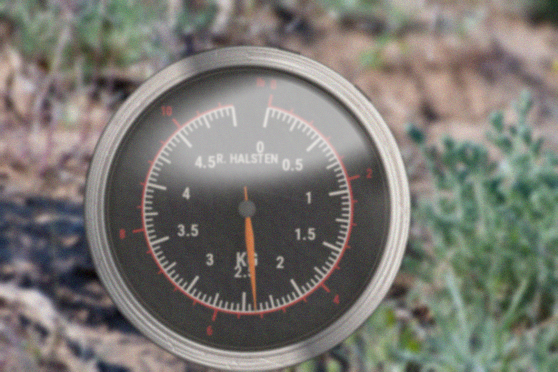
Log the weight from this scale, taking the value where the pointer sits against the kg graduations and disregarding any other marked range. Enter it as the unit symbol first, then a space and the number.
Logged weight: kg 2.4
